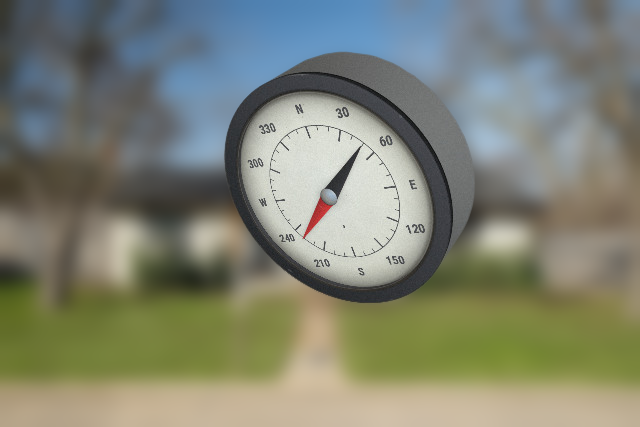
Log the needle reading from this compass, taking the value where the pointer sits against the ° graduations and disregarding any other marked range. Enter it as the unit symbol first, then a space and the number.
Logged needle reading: ° 230
